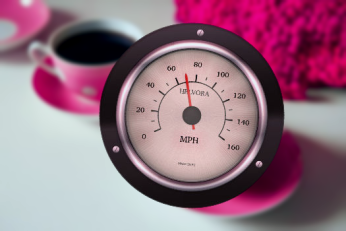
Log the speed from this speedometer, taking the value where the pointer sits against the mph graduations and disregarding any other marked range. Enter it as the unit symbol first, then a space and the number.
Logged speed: mph 70
